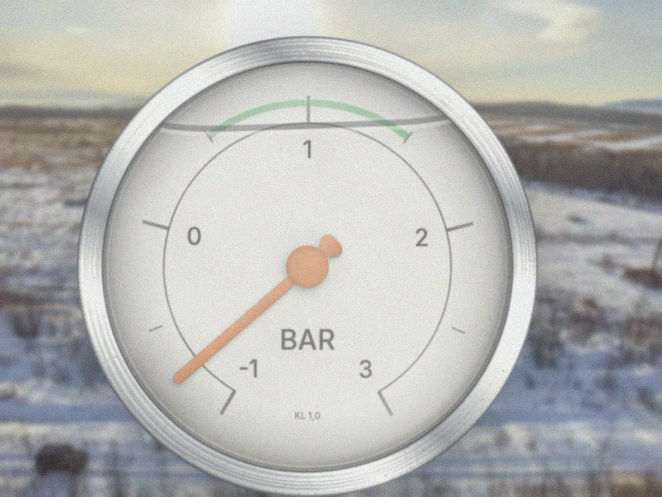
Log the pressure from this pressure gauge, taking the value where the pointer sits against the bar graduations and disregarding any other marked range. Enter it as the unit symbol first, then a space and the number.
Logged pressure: bar -0.75
